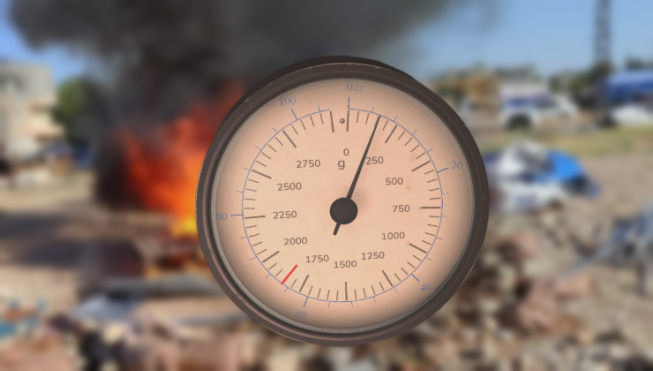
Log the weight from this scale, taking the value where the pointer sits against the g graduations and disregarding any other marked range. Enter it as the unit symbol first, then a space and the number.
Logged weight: g 150
